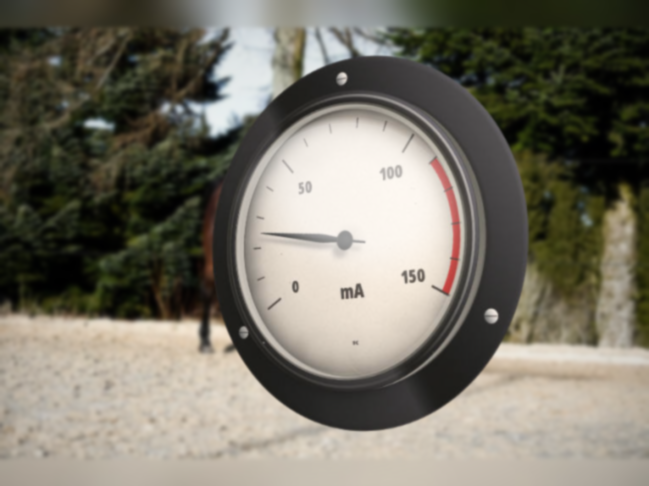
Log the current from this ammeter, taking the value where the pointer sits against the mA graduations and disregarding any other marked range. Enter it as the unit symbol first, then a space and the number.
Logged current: mA 25
